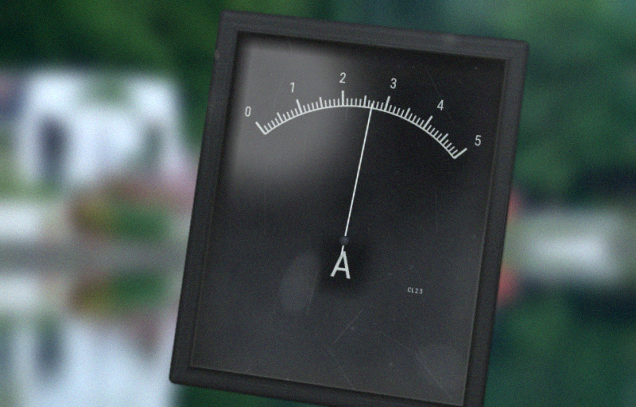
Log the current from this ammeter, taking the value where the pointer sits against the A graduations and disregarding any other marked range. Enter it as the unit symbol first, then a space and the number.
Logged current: A 2.7
